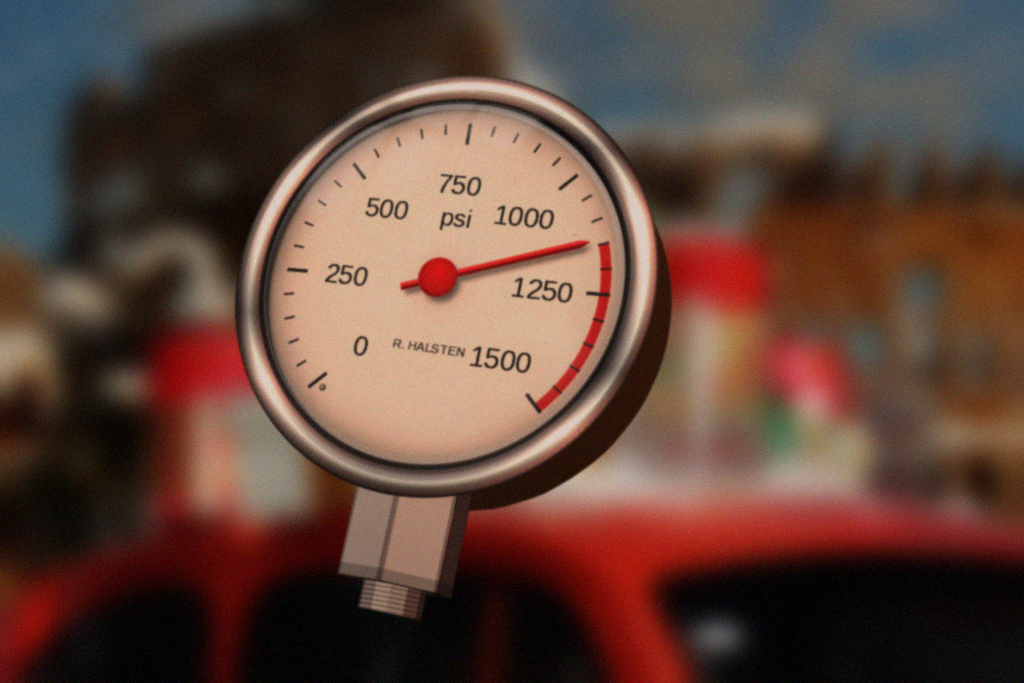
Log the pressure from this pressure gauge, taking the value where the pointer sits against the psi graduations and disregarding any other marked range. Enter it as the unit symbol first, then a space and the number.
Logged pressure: psi 1150
